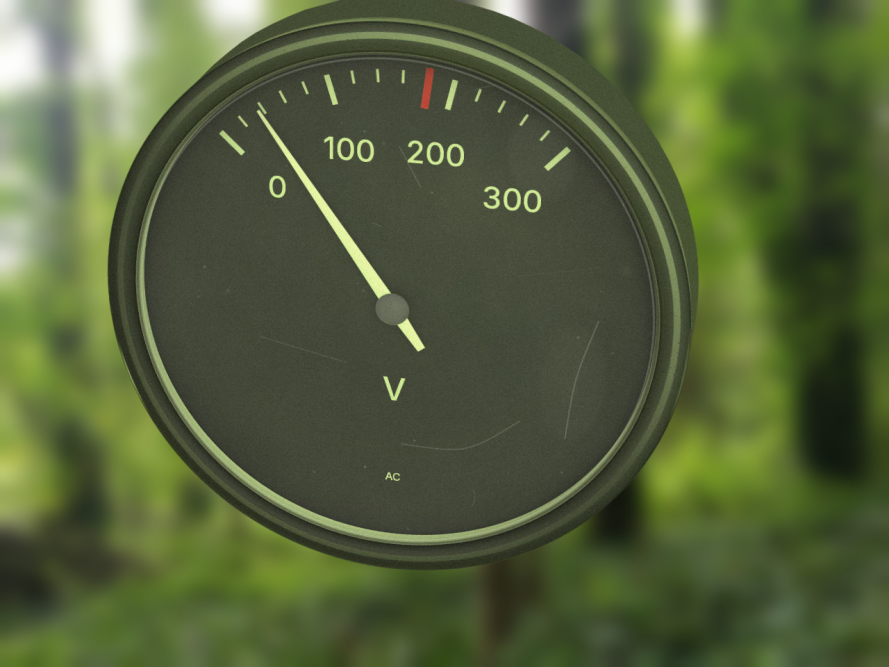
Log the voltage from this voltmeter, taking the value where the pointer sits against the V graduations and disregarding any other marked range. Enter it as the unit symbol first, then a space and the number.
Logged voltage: V 40
